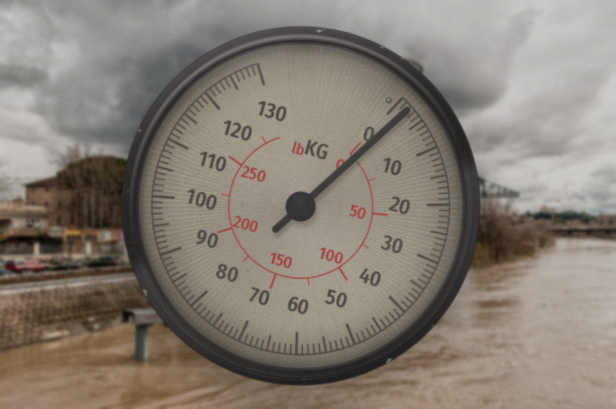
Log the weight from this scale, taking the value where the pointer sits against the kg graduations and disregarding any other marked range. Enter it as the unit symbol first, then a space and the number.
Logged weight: kg 2
